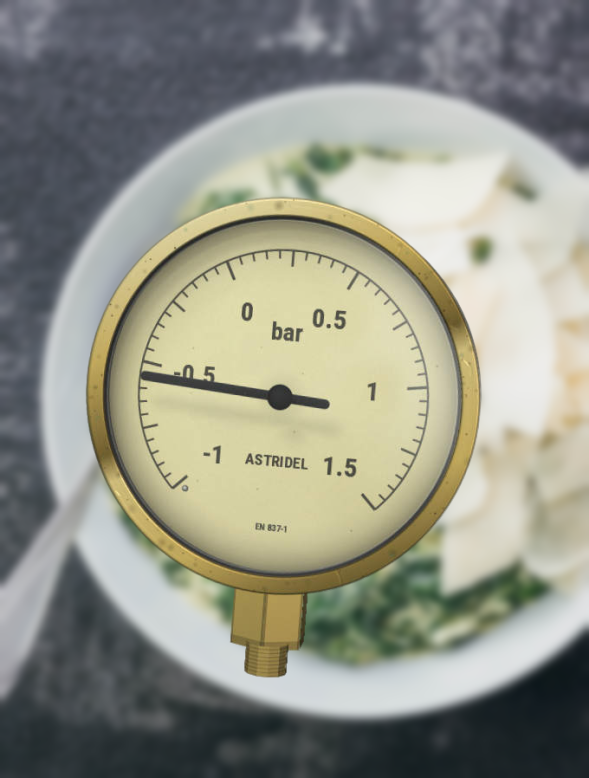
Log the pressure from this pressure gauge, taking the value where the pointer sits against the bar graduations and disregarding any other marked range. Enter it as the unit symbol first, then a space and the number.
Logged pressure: bar -0.55
